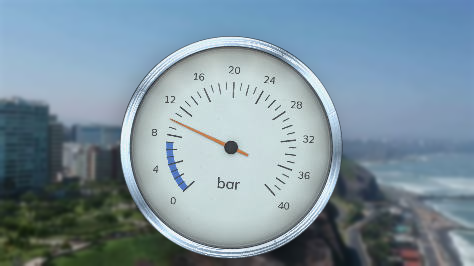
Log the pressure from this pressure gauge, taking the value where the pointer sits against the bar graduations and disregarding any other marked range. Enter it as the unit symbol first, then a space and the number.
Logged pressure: bar 10
